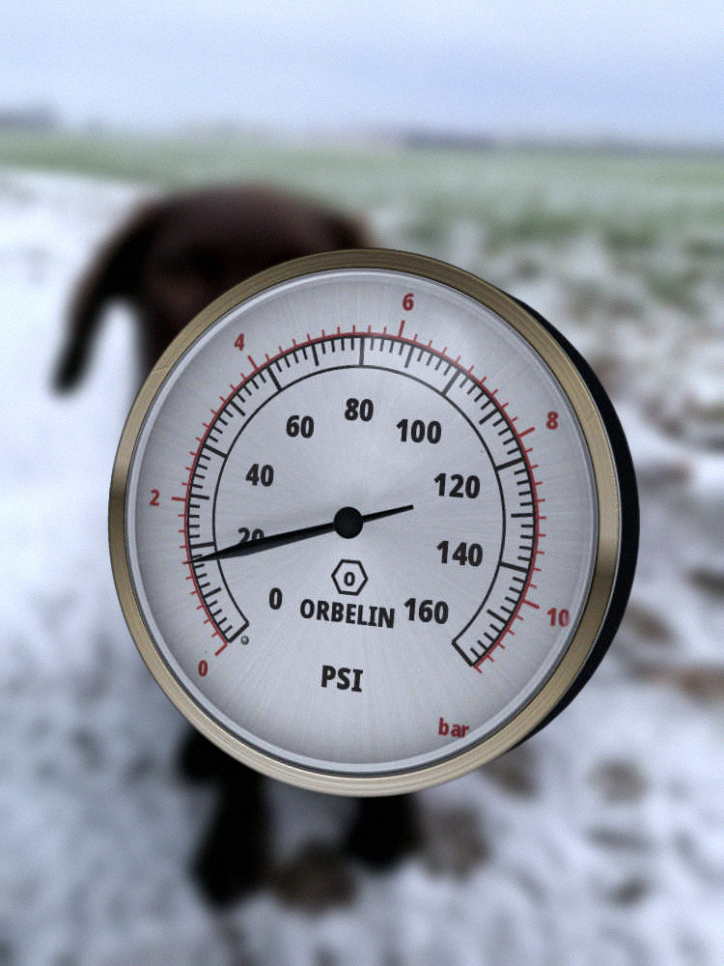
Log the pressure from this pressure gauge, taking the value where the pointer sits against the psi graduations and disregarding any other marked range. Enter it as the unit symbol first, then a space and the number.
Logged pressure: psi 17
